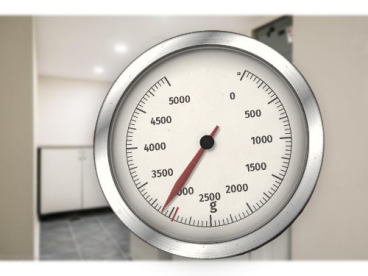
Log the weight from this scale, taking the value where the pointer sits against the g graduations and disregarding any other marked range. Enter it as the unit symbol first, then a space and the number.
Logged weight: g 3100
